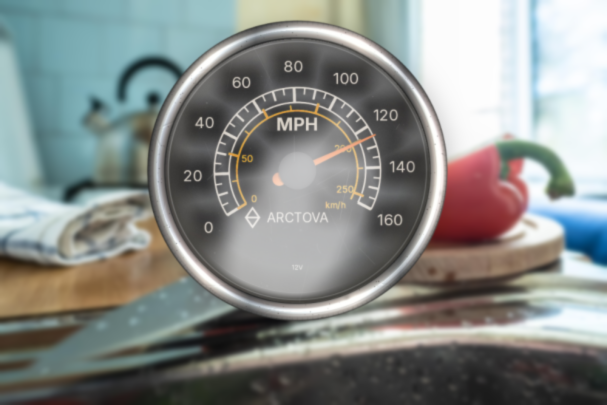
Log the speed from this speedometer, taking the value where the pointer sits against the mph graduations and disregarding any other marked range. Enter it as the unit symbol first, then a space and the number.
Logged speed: mph 125
